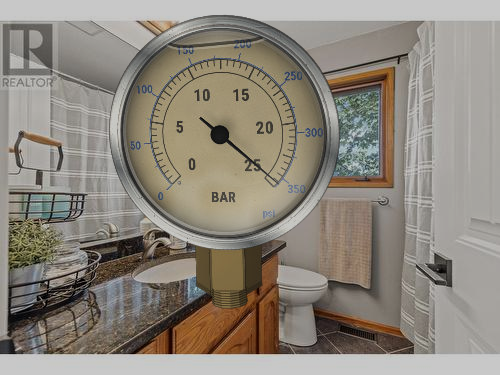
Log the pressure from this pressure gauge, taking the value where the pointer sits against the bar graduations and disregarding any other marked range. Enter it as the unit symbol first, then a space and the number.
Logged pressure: bar 24.5
